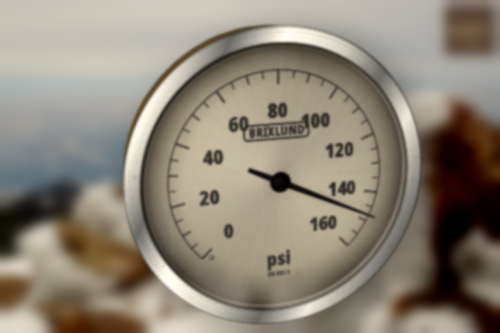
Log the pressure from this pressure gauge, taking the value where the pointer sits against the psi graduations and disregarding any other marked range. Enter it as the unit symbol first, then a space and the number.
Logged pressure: psi 147.5
